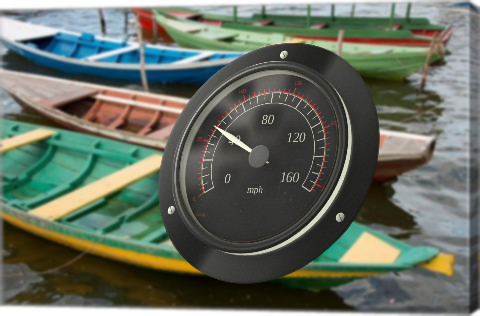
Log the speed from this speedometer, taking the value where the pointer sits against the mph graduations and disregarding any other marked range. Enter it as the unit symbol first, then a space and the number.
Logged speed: mph 40
